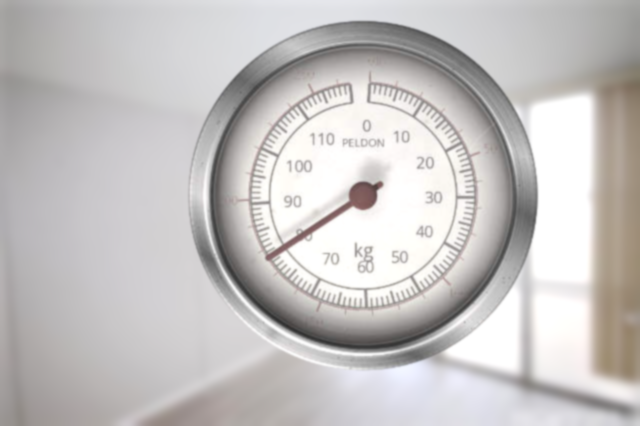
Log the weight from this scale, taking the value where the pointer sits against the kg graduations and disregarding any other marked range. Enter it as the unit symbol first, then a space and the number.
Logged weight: kg 80
